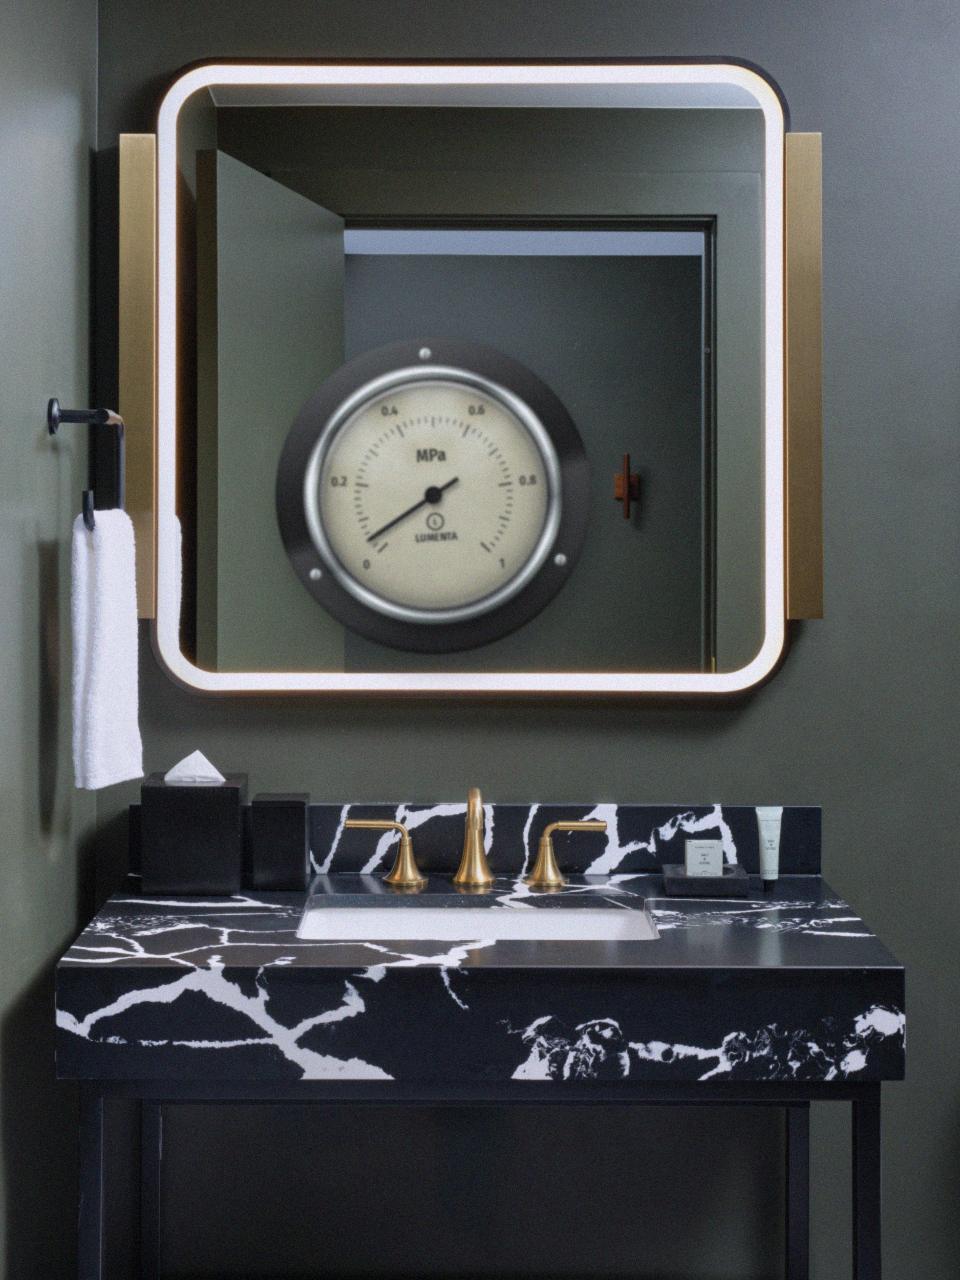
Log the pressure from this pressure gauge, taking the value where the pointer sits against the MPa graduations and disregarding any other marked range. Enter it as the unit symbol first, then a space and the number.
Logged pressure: MPa 0.04
